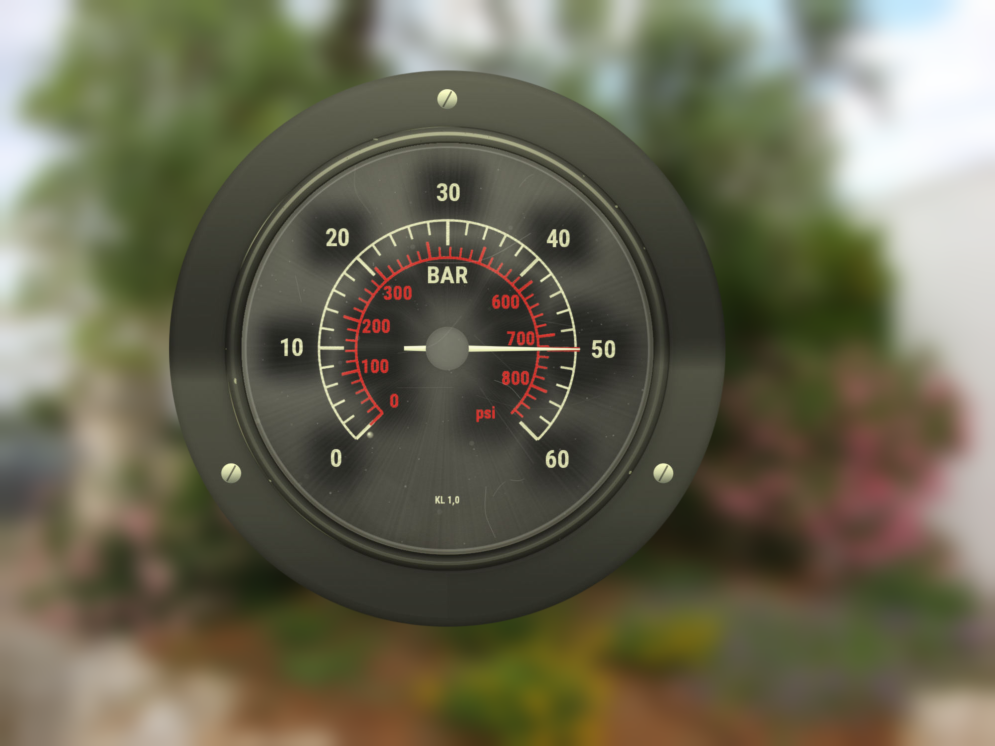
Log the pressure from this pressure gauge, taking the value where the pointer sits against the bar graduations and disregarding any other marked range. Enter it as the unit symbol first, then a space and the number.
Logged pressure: bar 50
